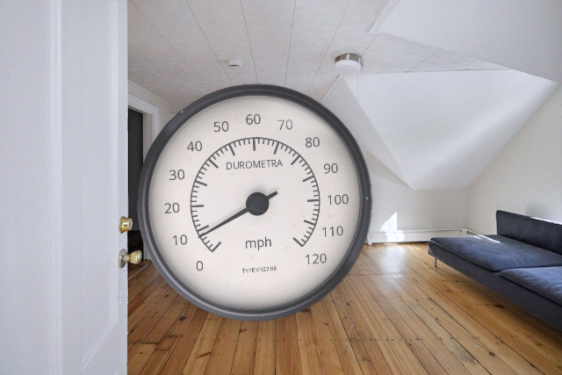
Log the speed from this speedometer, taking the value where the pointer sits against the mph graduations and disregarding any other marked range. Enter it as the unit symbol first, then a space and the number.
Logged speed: mph 8
